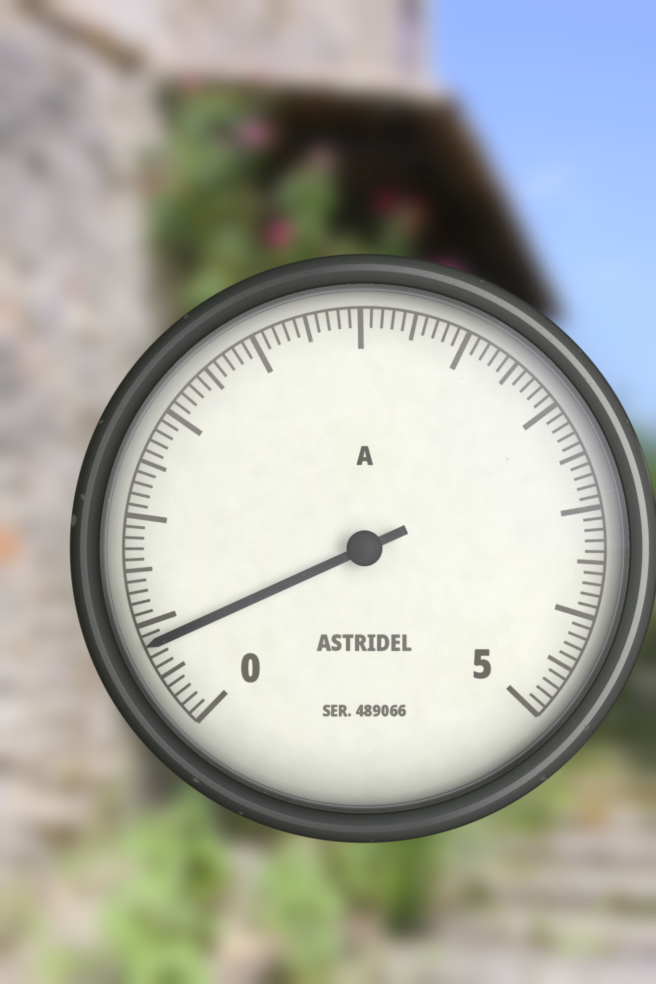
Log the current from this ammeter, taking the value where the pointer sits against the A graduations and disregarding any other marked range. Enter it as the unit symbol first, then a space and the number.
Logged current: A 0.4
